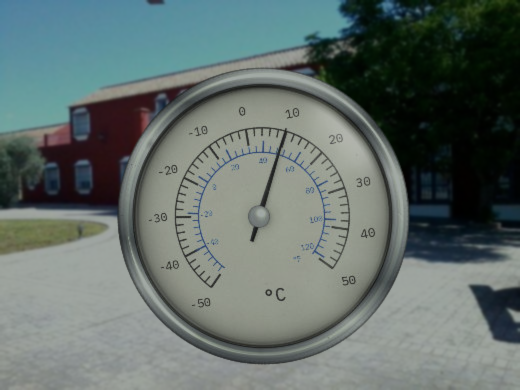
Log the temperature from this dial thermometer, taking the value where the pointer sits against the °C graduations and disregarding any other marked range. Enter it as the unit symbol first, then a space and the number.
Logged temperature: °C 10
